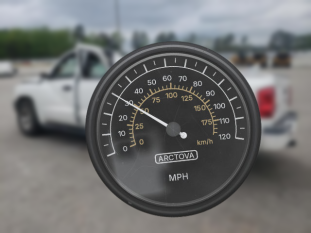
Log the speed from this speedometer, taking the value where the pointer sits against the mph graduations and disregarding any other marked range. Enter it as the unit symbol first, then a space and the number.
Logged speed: mph 30
